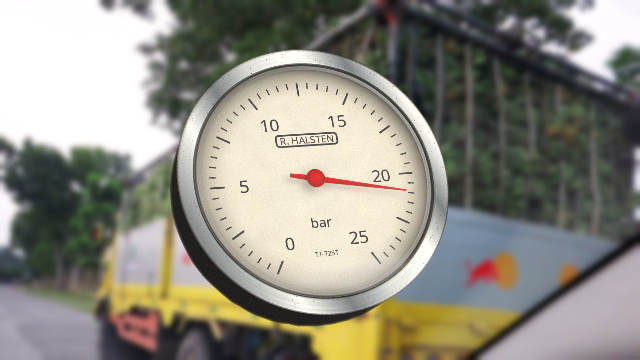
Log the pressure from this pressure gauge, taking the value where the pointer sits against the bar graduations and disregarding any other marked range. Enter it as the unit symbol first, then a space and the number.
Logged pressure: bar 21
